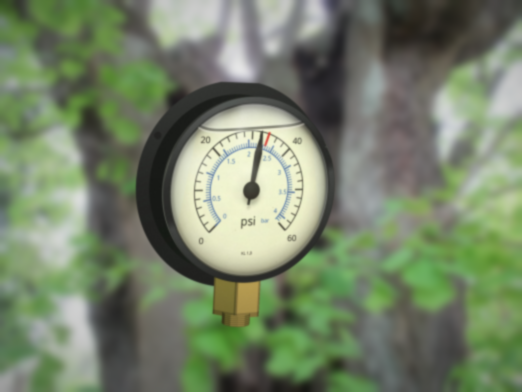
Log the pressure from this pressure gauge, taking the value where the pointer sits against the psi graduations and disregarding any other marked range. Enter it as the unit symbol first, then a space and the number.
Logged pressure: psi 32
